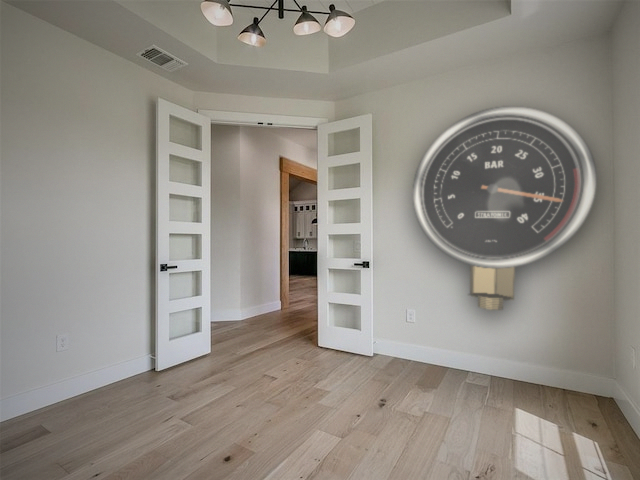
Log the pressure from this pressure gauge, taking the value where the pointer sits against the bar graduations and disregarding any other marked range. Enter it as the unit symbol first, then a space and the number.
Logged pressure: bar 35
